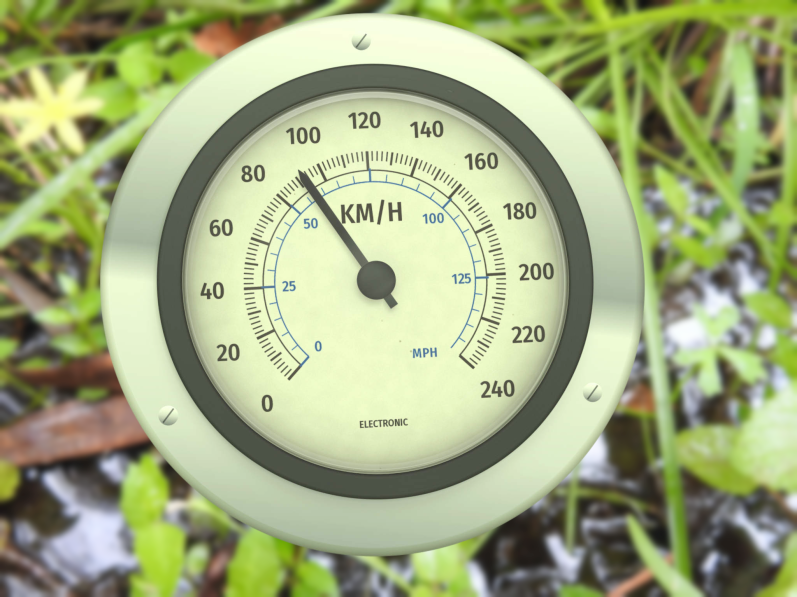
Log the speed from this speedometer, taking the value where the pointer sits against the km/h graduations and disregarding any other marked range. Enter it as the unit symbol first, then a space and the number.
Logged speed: km/h 92
